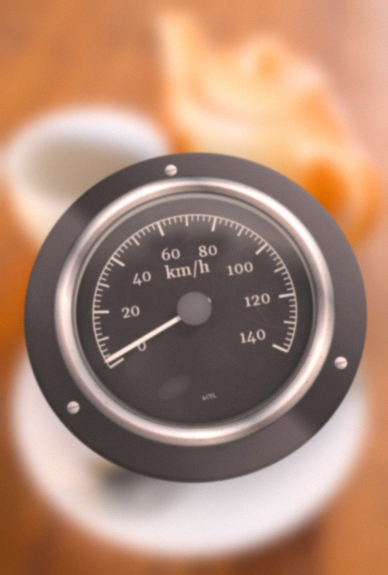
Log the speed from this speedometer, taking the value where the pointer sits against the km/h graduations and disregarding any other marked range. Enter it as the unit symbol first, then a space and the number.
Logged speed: km/h 2
